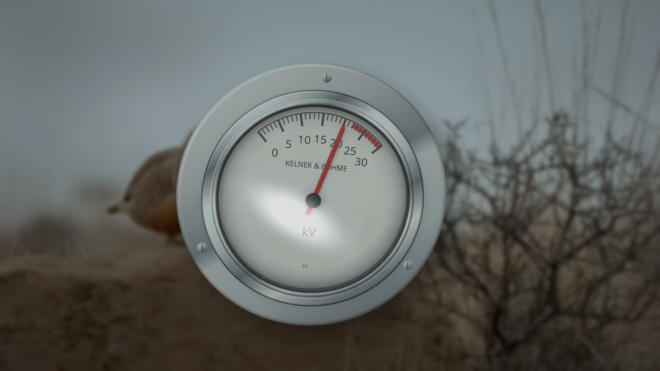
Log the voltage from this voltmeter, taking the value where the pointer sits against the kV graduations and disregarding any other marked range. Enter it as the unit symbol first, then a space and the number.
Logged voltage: kV 20
